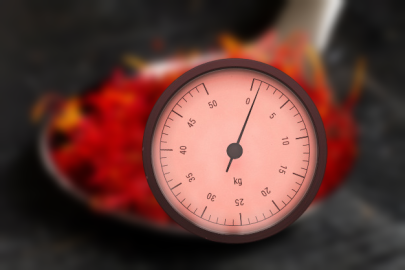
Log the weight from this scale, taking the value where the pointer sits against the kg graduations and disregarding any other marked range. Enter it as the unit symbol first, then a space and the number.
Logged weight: kg 1
